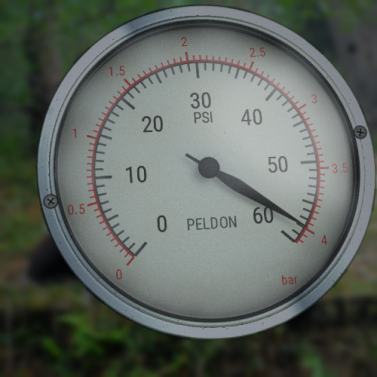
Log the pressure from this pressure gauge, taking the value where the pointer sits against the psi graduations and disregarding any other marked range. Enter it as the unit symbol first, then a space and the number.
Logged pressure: psi 58
